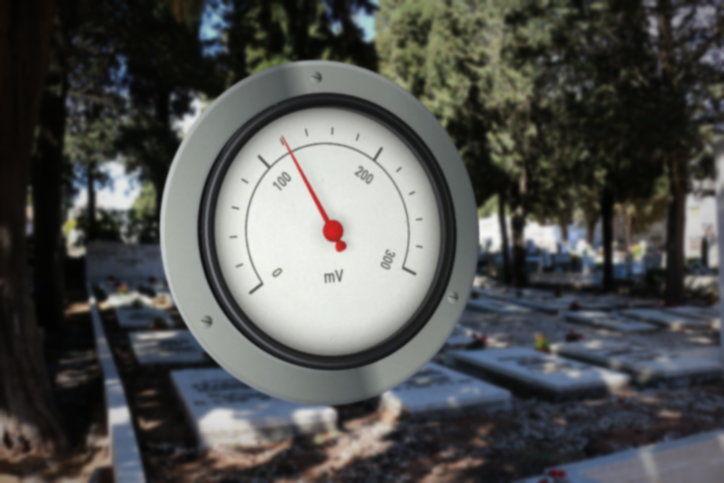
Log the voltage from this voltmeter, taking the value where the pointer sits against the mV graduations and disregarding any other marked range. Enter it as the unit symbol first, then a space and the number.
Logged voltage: mV 120
